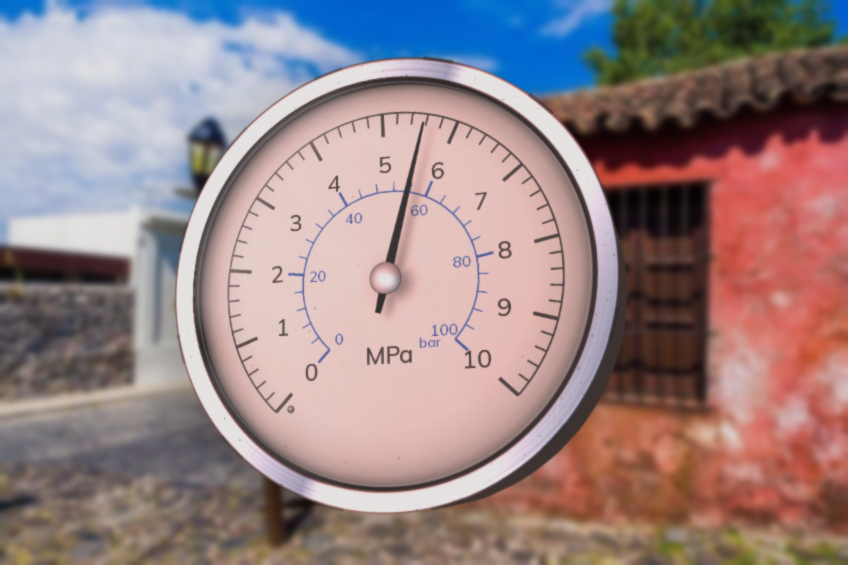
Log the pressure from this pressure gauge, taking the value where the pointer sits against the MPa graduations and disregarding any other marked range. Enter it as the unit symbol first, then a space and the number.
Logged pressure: MPa 5.6
